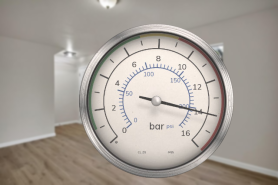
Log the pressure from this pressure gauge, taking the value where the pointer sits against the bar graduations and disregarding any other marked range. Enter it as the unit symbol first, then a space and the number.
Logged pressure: bar 14
